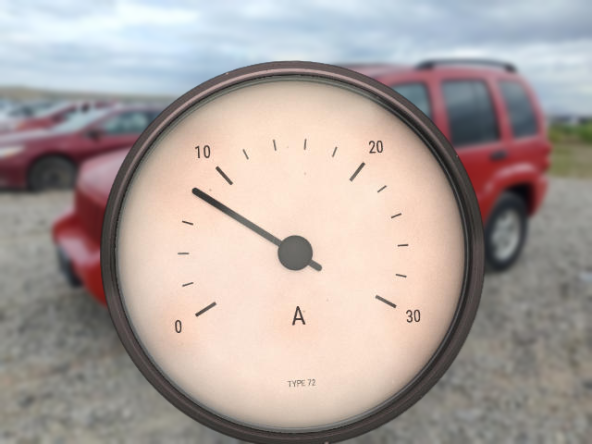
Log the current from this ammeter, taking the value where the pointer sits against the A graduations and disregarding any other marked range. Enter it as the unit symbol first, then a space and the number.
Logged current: A 8
